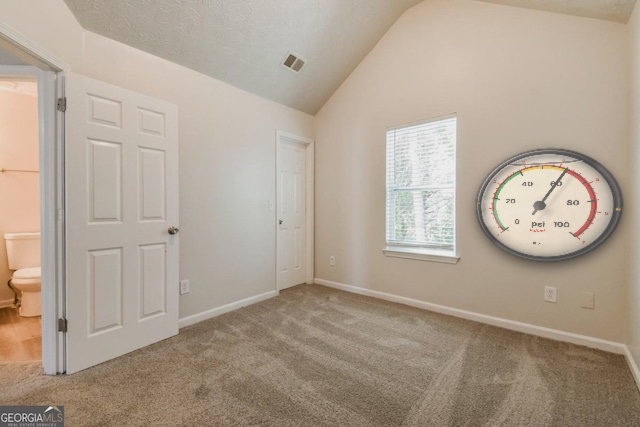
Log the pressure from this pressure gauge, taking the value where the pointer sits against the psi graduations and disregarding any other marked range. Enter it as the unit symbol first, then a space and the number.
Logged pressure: psi 60
